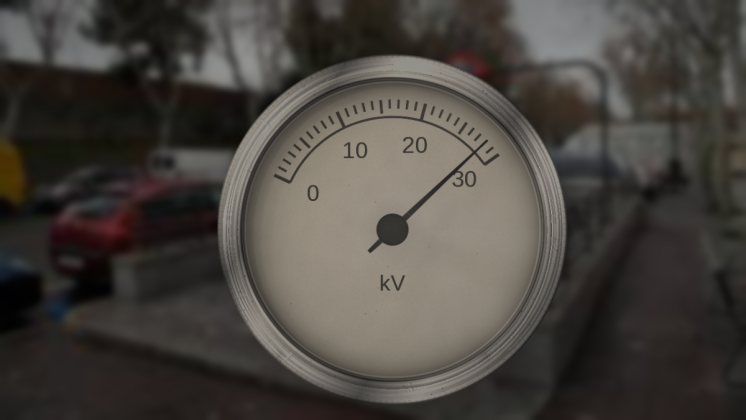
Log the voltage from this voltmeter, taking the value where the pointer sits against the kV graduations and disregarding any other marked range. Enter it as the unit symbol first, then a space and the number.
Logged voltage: kV 28
